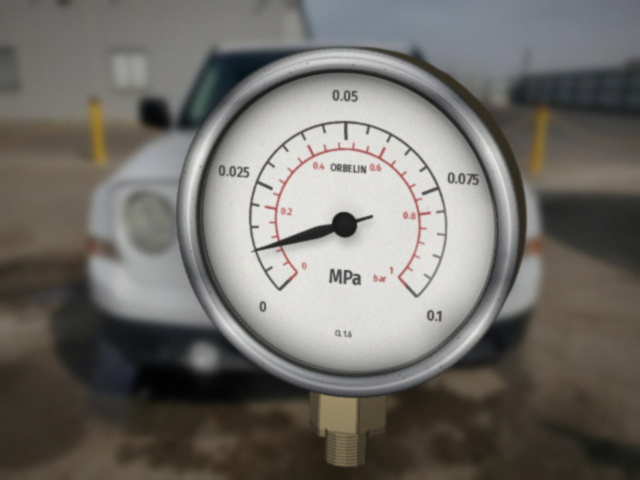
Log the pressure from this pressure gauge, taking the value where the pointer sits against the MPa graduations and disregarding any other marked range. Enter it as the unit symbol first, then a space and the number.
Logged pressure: MPa 0.01
